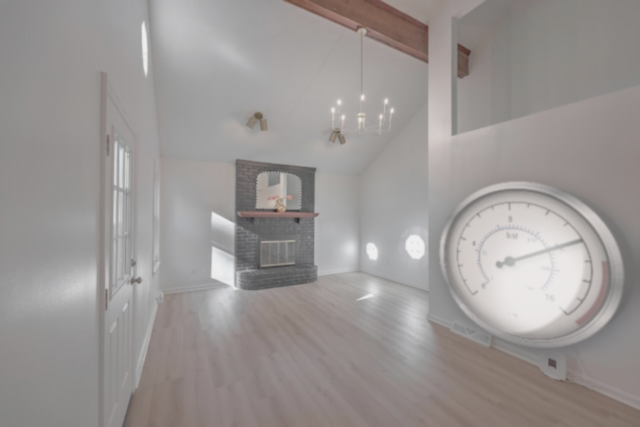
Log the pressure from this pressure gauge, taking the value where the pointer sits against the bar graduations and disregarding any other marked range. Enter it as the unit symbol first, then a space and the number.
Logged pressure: bar 12
